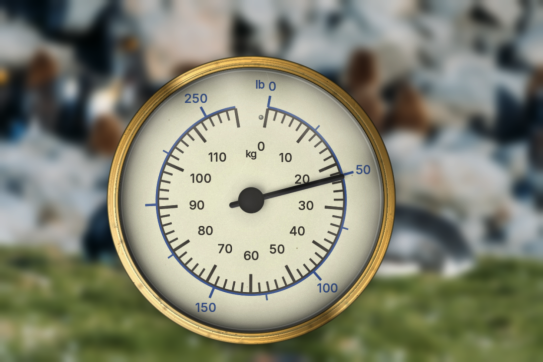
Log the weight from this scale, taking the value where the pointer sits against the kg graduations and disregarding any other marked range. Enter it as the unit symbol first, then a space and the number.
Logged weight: kg 23
